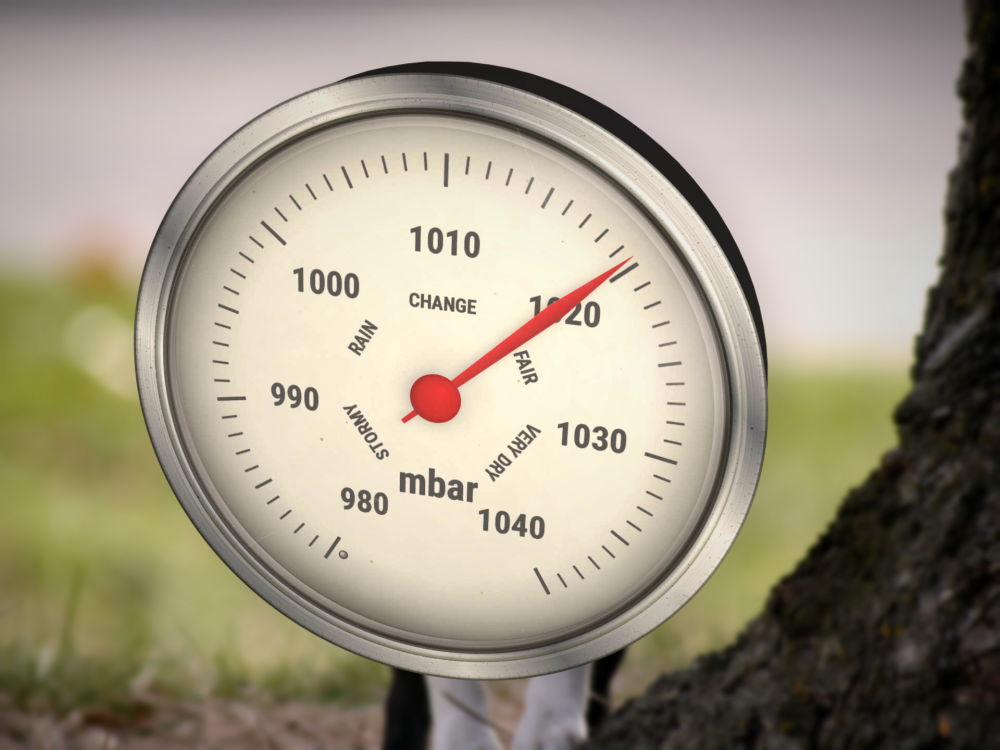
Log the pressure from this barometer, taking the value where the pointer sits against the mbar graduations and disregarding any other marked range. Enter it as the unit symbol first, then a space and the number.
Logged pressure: mbar 1019.5
